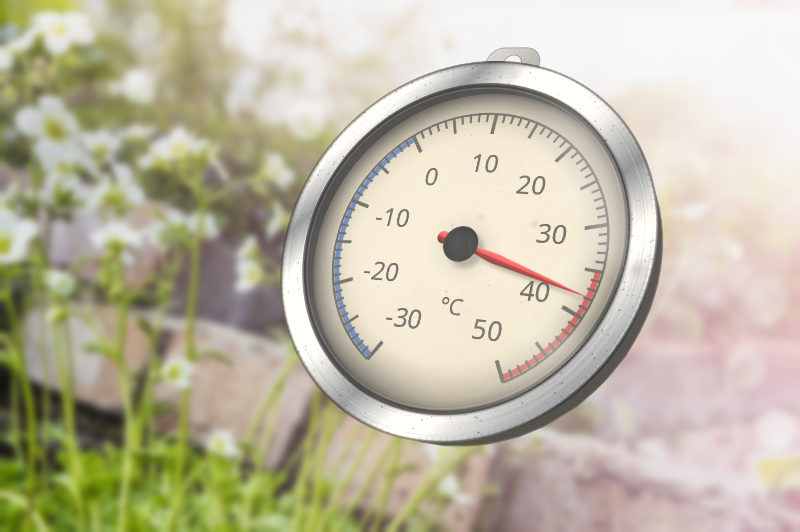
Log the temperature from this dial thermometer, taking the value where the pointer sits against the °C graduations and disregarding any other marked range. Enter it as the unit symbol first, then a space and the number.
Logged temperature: °C 38
